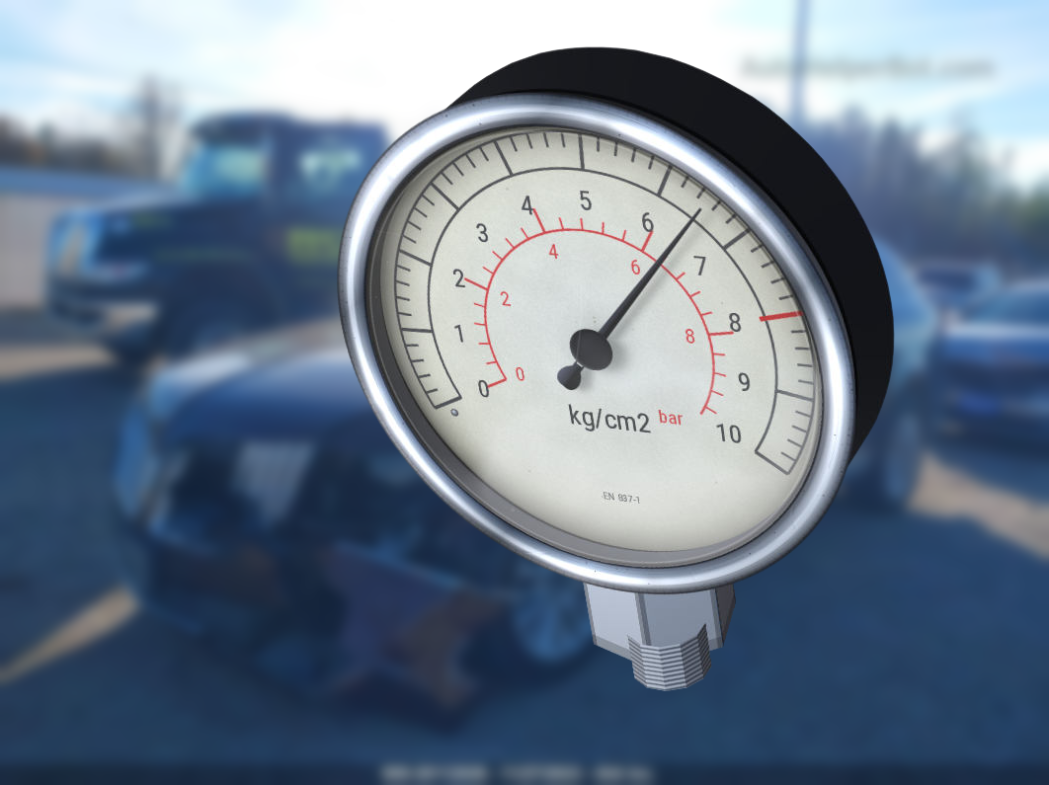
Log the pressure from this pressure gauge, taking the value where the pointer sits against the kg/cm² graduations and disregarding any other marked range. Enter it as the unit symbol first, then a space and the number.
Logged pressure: kg/cm² 6.5
